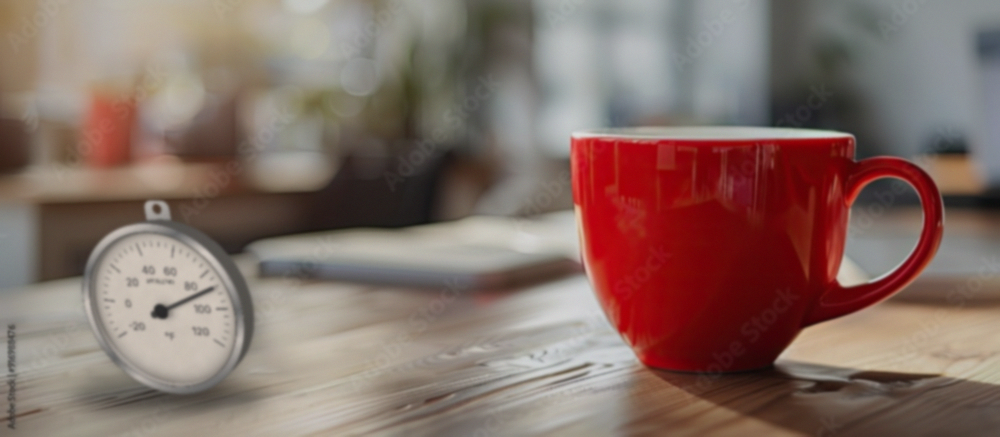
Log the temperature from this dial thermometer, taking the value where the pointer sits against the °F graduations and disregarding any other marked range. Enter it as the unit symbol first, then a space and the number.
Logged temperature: °F 88
